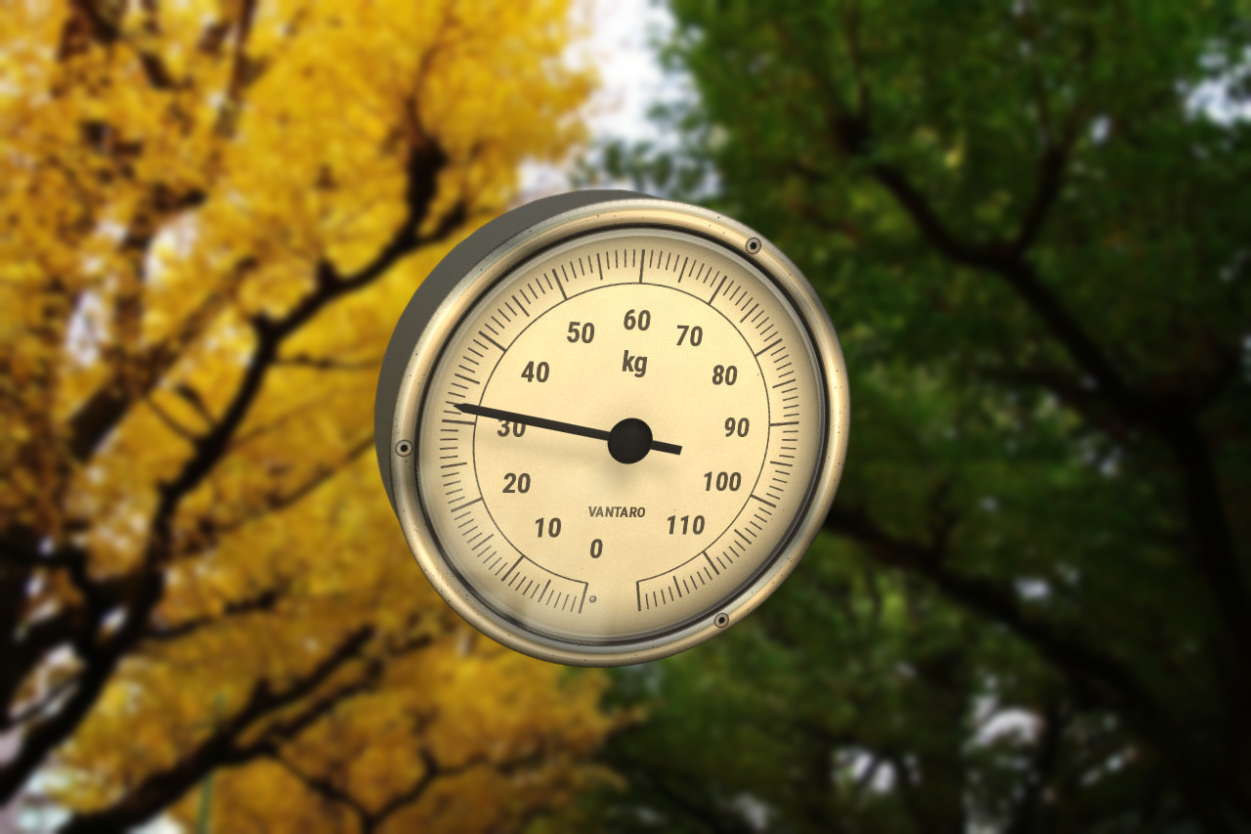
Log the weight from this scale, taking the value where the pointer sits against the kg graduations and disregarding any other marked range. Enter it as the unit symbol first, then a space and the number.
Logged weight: kg 32
